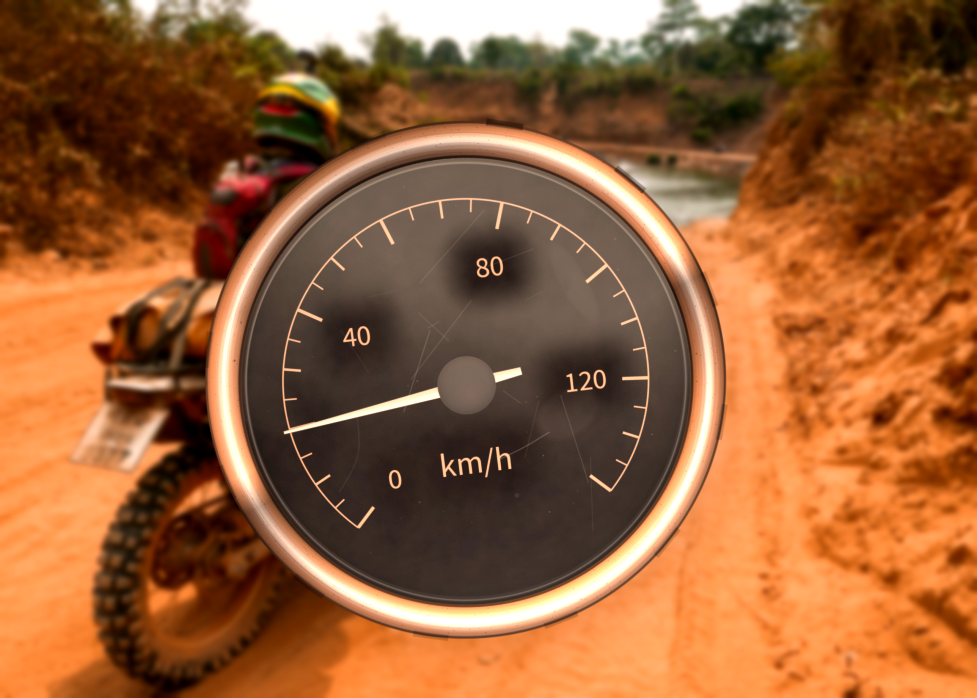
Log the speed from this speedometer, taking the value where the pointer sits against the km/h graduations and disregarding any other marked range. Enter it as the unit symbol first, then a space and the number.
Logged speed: km/h 20
